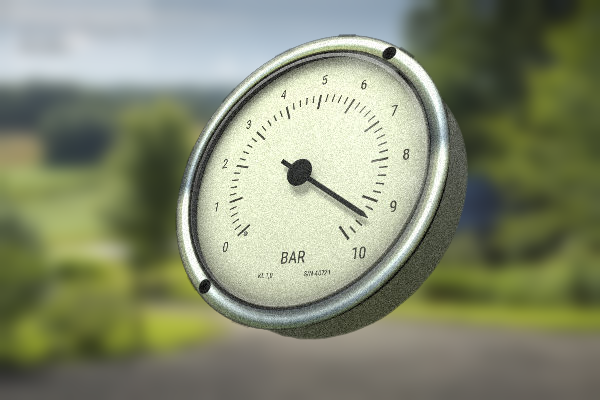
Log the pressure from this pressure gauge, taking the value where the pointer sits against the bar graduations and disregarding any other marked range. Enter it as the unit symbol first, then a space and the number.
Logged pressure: bar 9.4
